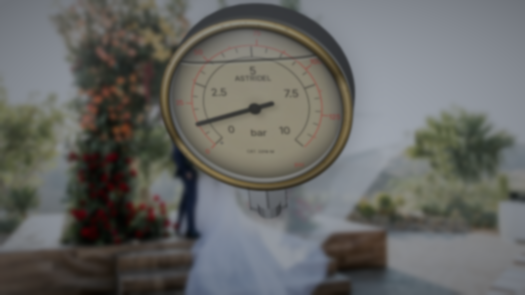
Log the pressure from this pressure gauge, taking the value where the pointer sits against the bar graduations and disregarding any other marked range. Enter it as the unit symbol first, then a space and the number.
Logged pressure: bar 1
